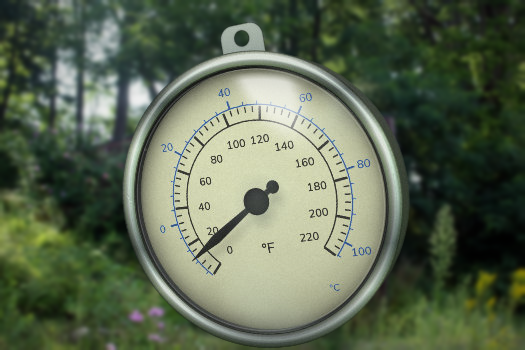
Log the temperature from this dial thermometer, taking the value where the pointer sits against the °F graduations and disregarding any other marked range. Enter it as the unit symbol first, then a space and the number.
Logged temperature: °F 12
